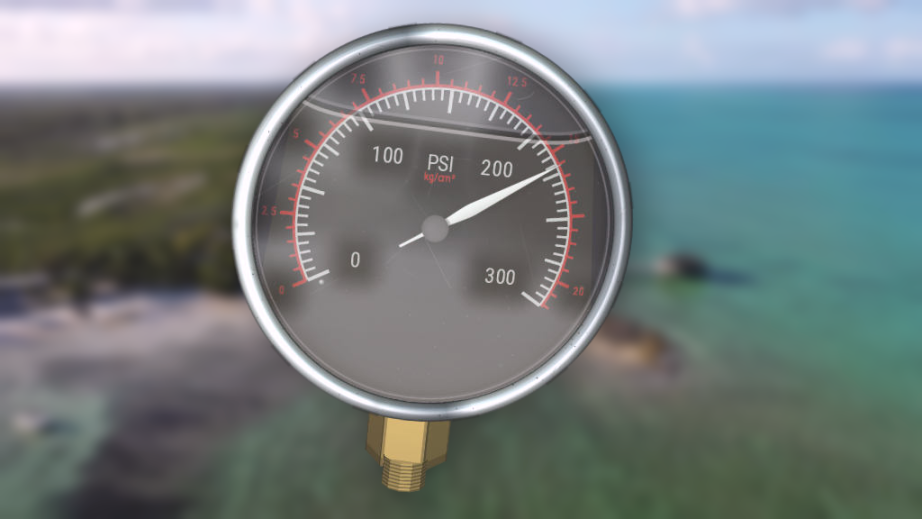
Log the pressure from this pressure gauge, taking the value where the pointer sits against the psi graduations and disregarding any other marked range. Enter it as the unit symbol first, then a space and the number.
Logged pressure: psi 220
